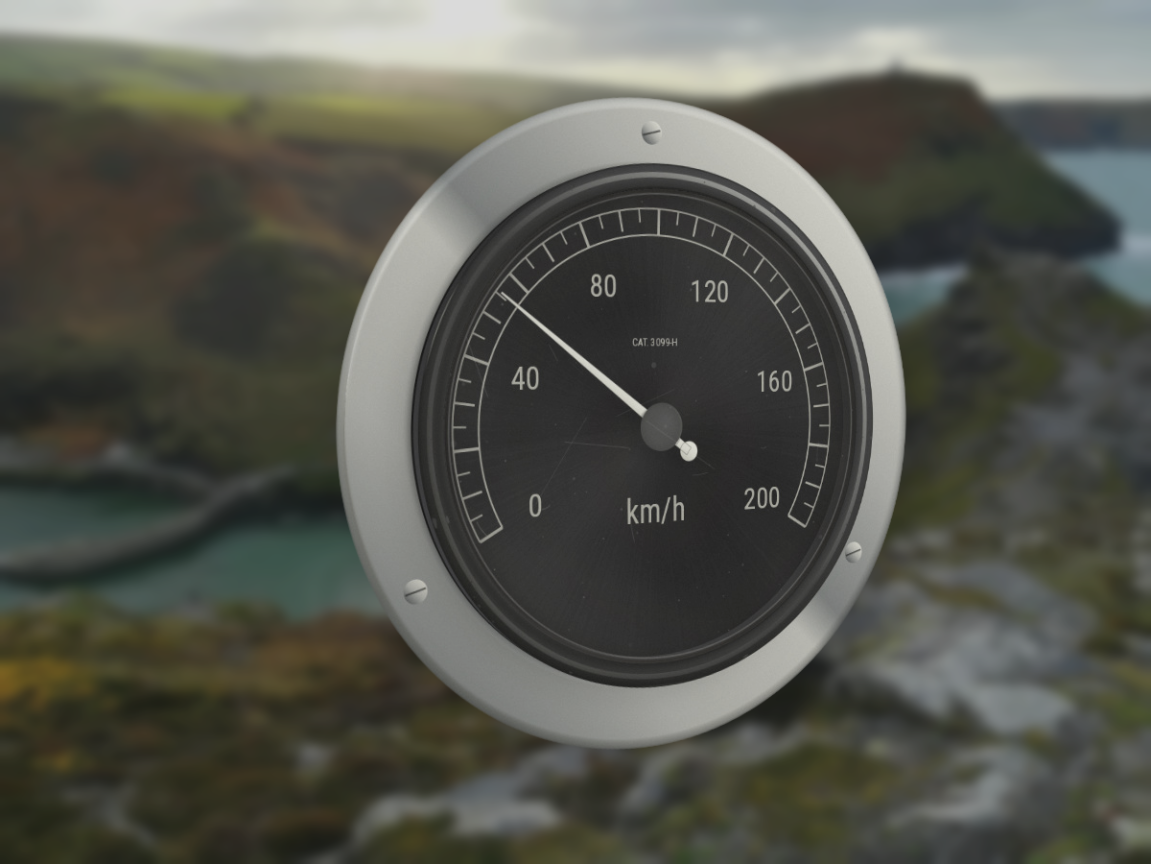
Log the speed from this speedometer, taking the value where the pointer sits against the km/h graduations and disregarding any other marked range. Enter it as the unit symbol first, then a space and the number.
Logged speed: km/h 55
